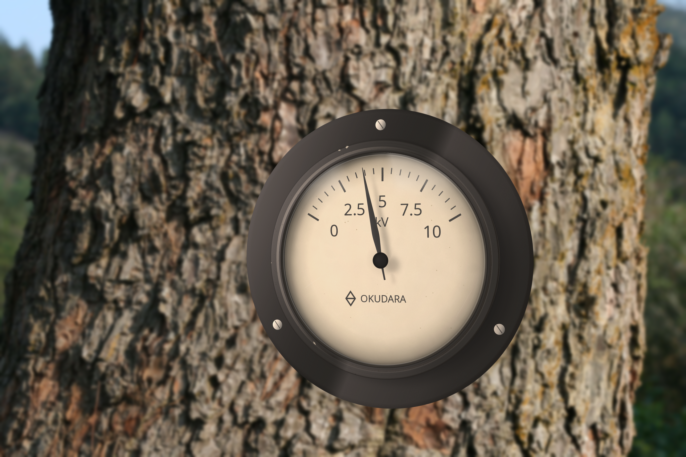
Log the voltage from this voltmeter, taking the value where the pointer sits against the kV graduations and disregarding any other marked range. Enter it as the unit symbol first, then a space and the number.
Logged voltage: kV 4
